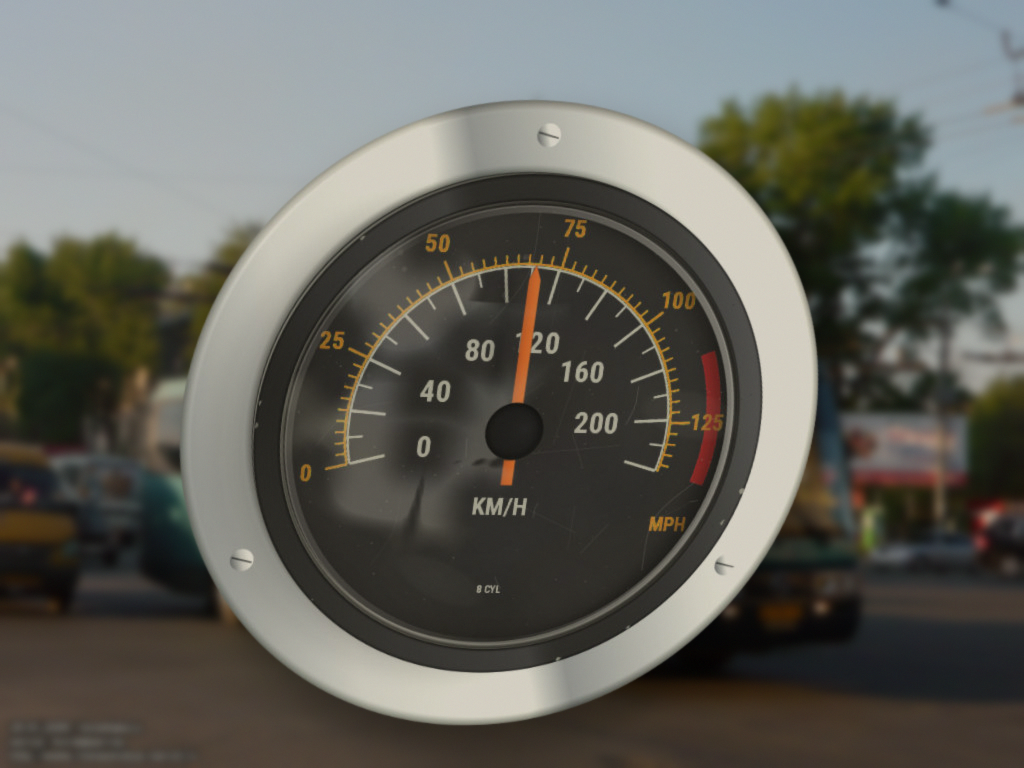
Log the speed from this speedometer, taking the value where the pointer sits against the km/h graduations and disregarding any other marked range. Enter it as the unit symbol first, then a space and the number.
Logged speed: km/h 110
